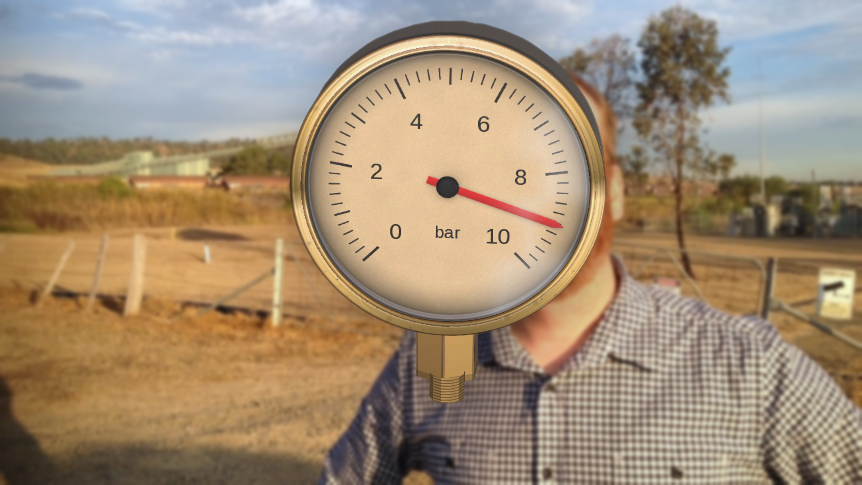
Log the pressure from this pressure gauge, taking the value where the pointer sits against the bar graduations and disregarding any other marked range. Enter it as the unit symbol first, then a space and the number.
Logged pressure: bar 9
